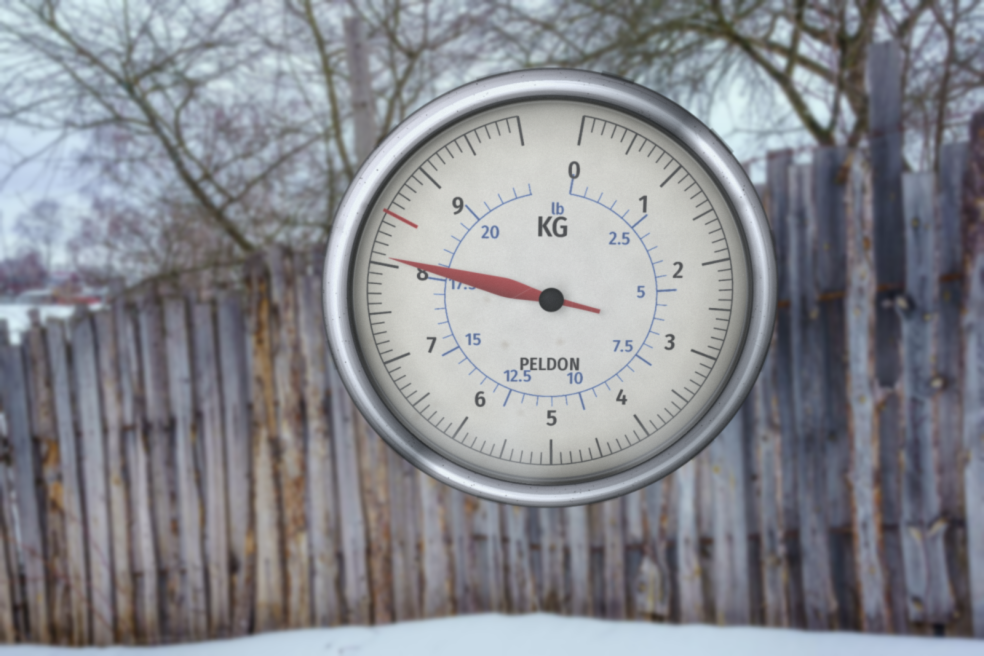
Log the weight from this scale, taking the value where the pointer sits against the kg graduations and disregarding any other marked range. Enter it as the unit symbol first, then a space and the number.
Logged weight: kg 8.1
